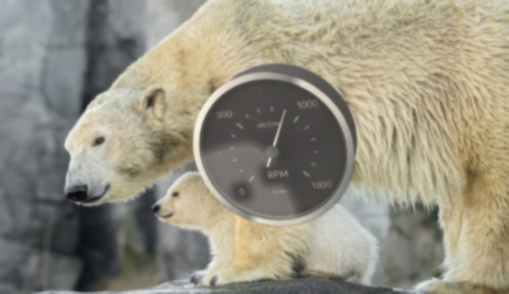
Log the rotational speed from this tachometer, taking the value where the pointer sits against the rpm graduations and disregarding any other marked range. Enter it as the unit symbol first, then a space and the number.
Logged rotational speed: rpm 900
